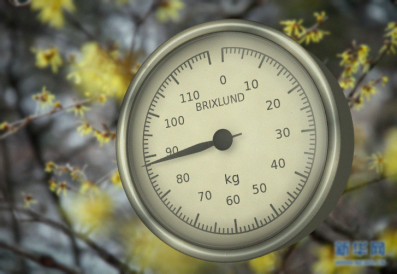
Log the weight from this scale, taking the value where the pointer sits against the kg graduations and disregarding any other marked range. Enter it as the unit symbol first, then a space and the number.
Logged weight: kg 88
